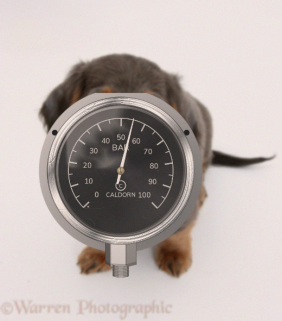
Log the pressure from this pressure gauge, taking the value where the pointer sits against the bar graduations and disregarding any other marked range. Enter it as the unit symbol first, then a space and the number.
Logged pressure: bar 55
